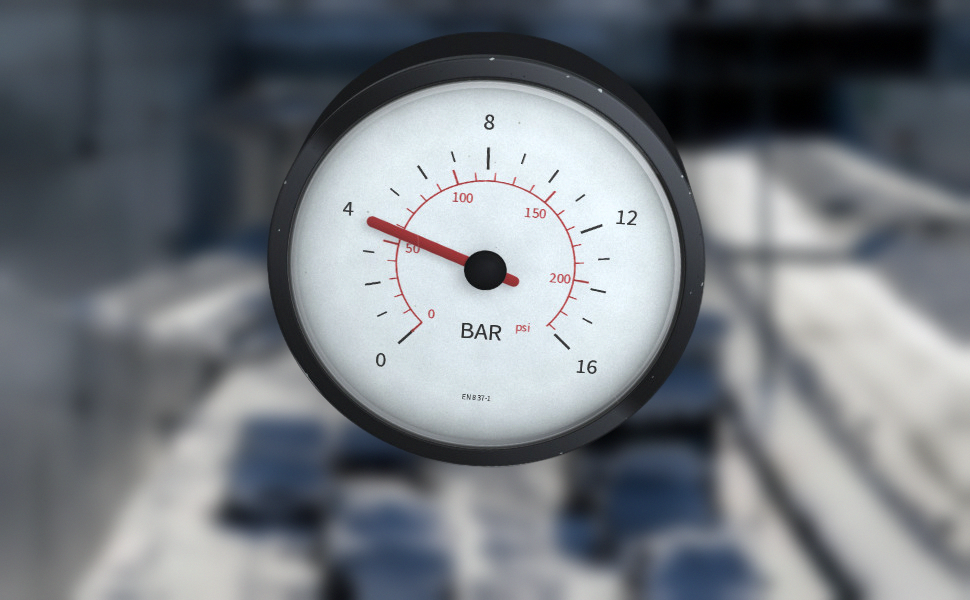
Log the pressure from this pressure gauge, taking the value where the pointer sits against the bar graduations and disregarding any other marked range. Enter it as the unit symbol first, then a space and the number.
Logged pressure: bar 4
